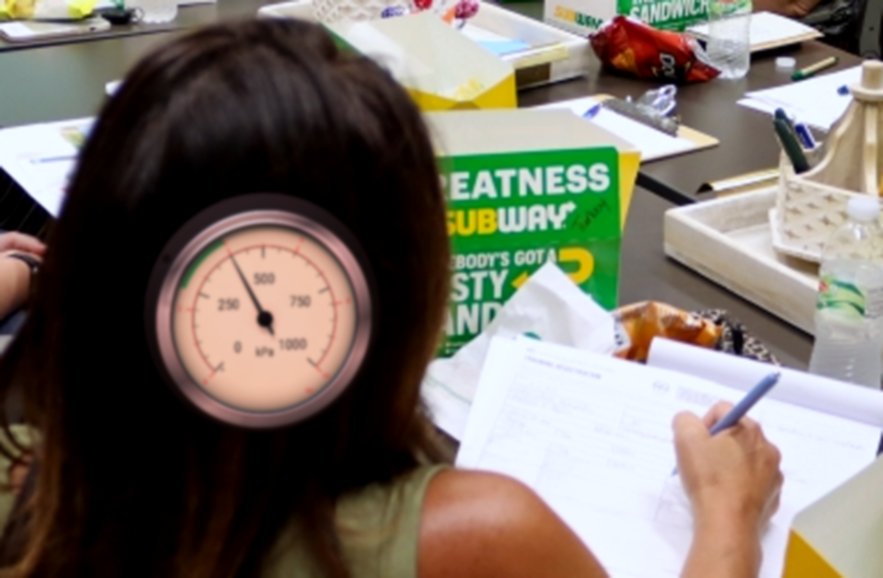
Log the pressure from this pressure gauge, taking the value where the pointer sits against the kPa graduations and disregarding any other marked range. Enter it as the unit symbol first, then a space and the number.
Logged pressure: kPa 400
